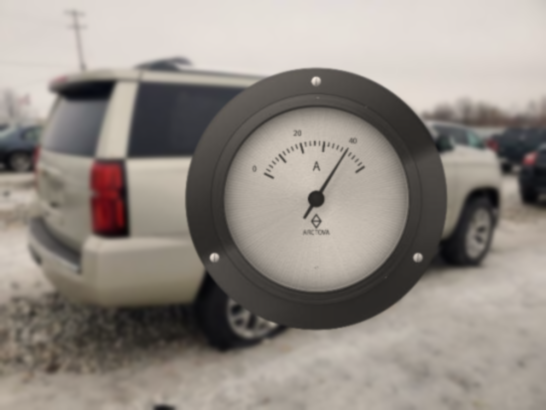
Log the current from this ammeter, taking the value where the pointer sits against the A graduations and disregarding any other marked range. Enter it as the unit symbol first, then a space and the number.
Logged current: A 40
